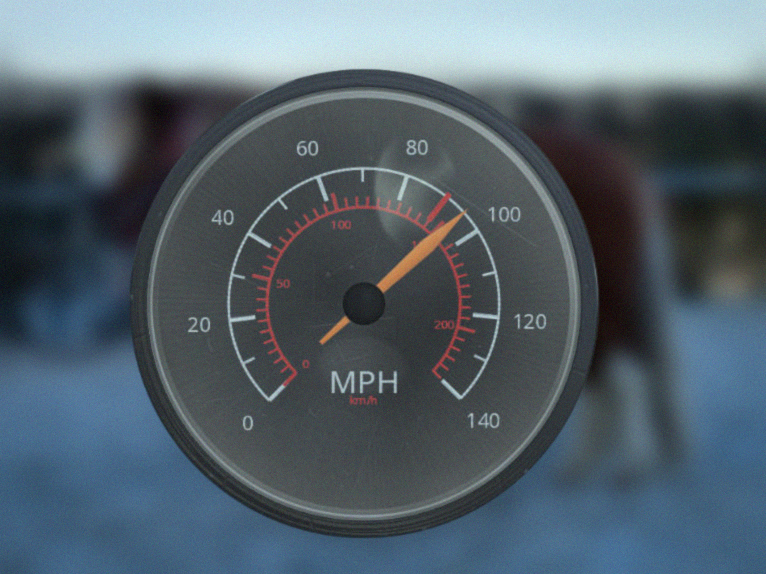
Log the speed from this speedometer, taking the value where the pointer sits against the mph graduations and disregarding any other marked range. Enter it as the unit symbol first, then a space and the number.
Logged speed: mph 95
